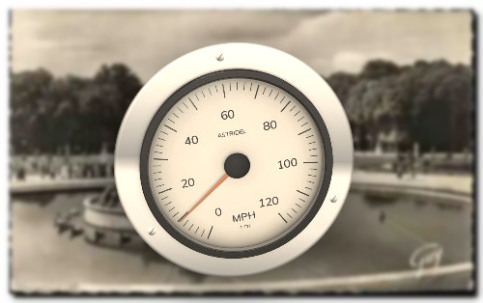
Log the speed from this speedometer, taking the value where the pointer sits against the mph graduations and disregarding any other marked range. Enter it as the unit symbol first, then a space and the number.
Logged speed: mph 10
